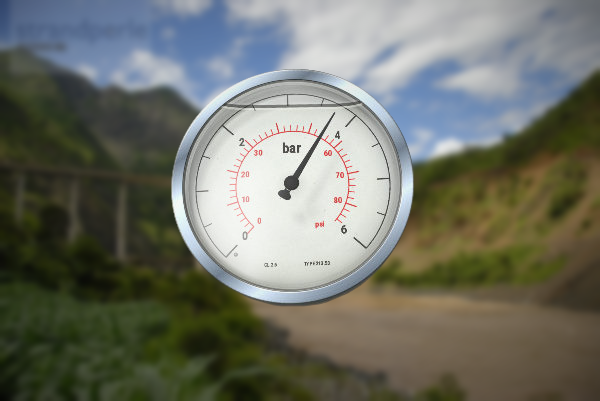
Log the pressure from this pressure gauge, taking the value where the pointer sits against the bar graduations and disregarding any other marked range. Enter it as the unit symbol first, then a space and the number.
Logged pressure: bar 3.75
